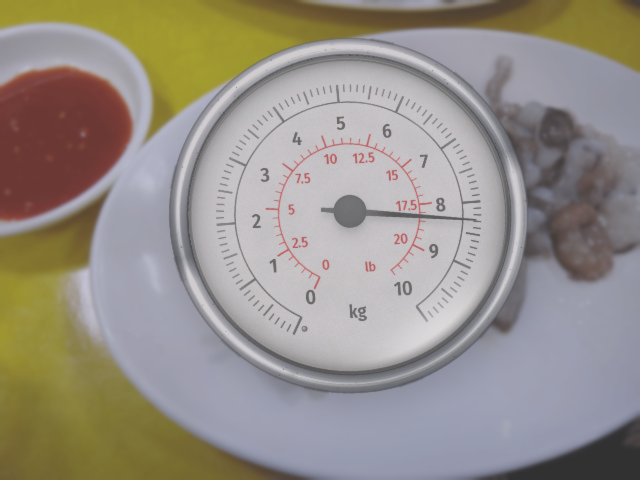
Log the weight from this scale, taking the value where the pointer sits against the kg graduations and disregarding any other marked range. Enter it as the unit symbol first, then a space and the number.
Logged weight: kg 8.3
